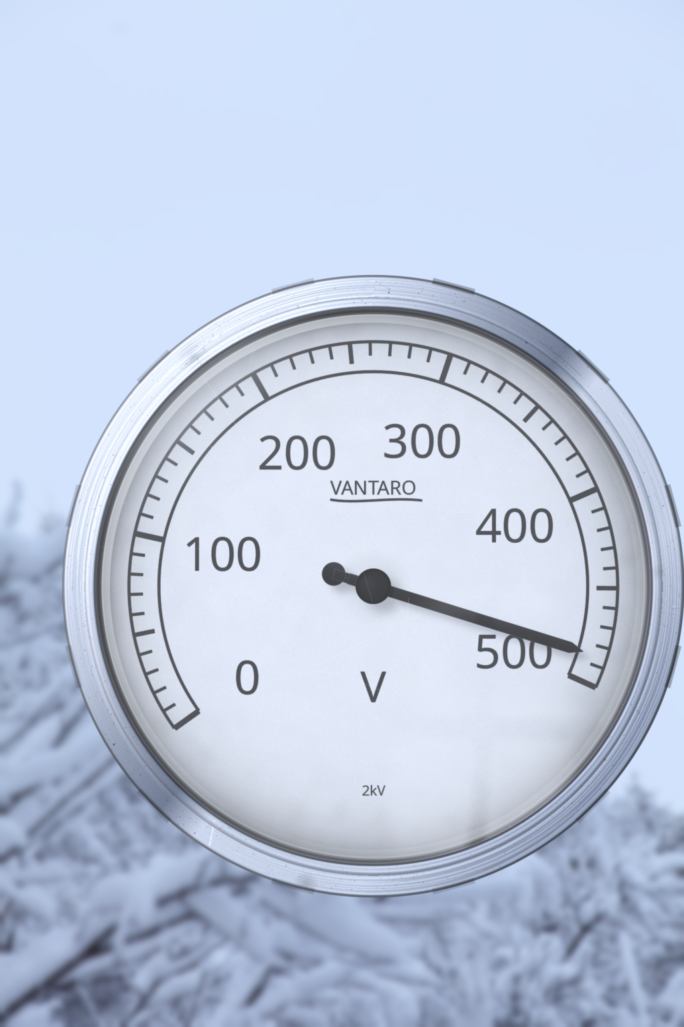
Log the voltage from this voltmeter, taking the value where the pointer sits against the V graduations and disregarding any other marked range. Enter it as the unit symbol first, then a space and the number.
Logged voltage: V 485
